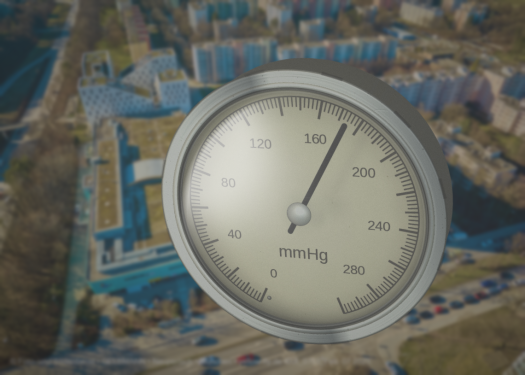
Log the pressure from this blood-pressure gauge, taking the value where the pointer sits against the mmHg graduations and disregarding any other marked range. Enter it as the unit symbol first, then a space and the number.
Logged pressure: mmHg 174
